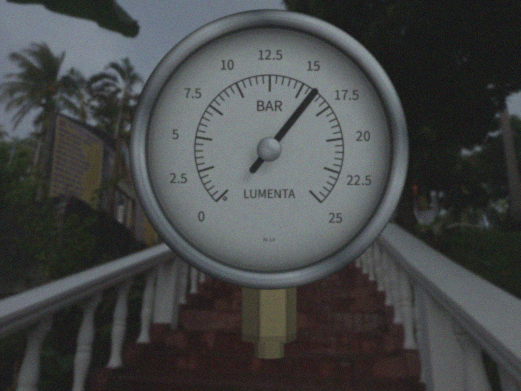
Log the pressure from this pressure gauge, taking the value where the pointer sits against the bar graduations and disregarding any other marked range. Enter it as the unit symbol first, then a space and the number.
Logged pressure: bar 16
